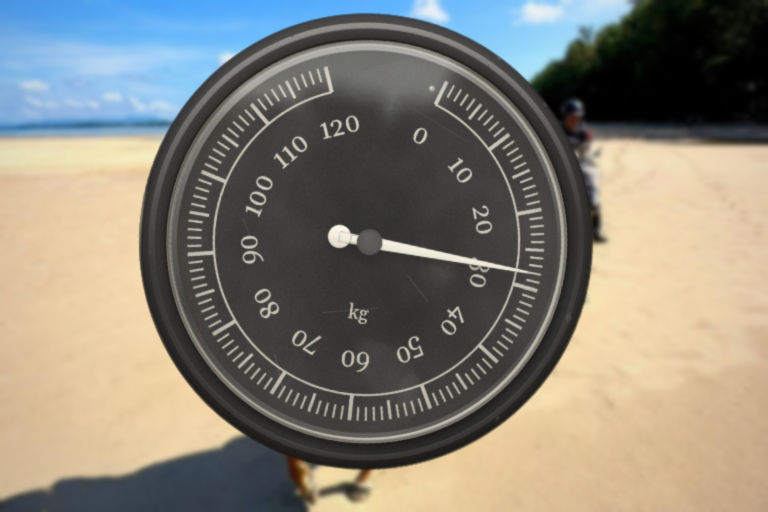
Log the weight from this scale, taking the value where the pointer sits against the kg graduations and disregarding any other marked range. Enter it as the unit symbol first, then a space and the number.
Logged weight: kg 28
